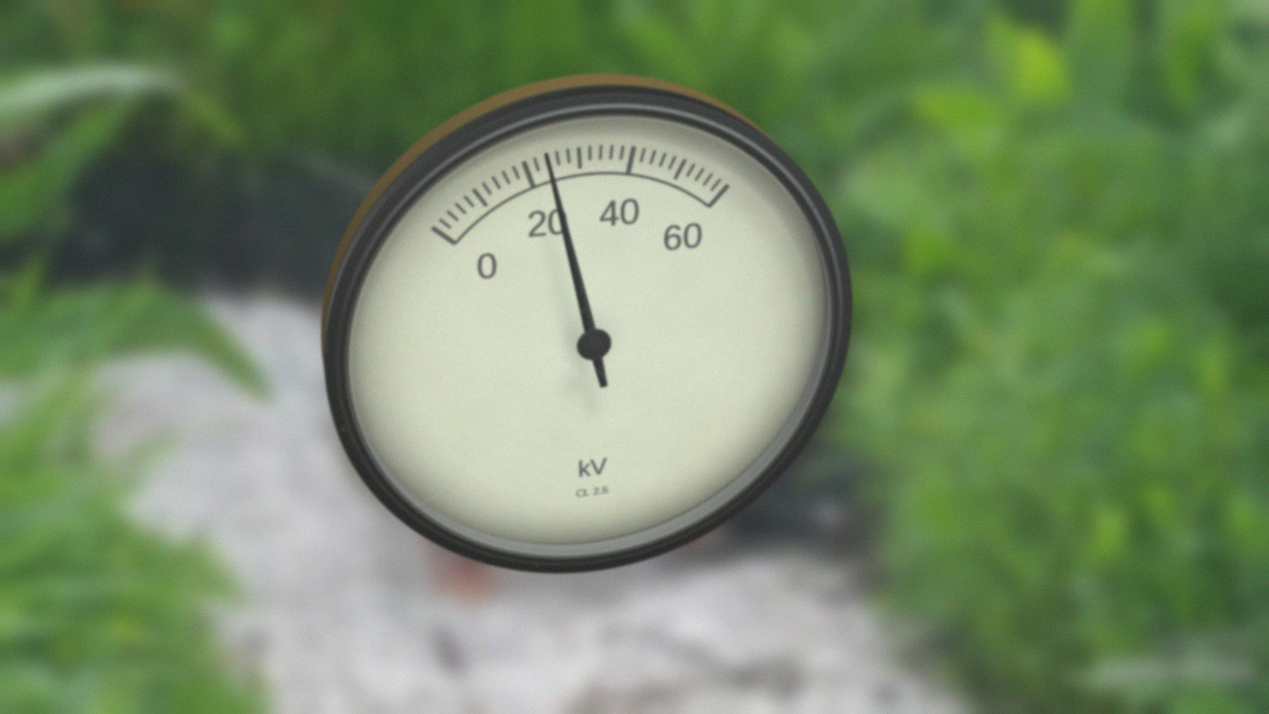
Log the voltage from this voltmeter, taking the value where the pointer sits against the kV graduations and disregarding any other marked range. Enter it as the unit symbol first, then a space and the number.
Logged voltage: kV 24
